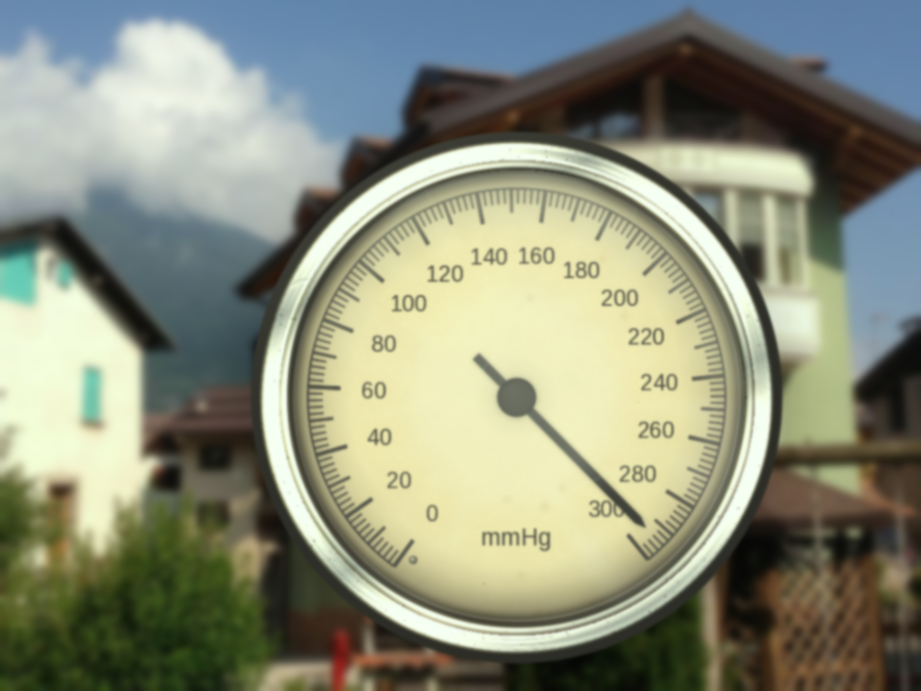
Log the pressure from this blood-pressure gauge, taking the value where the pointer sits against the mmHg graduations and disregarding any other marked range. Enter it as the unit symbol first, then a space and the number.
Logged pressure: mmHg 294
